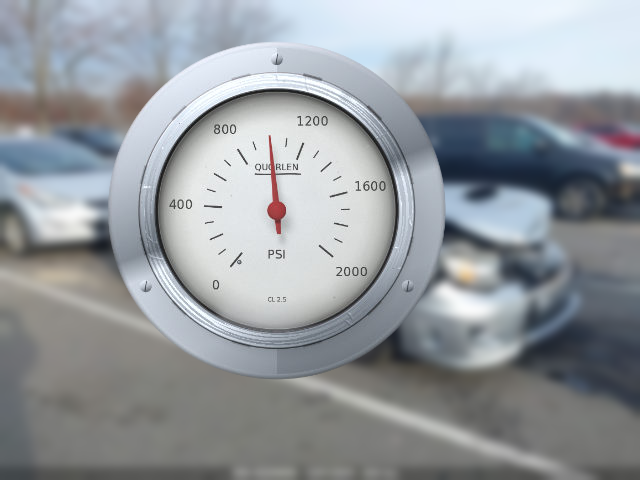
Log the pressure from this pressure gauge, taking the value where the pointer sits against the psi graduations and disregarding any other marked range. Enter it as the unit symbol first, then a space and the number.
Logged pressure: psi 1000
